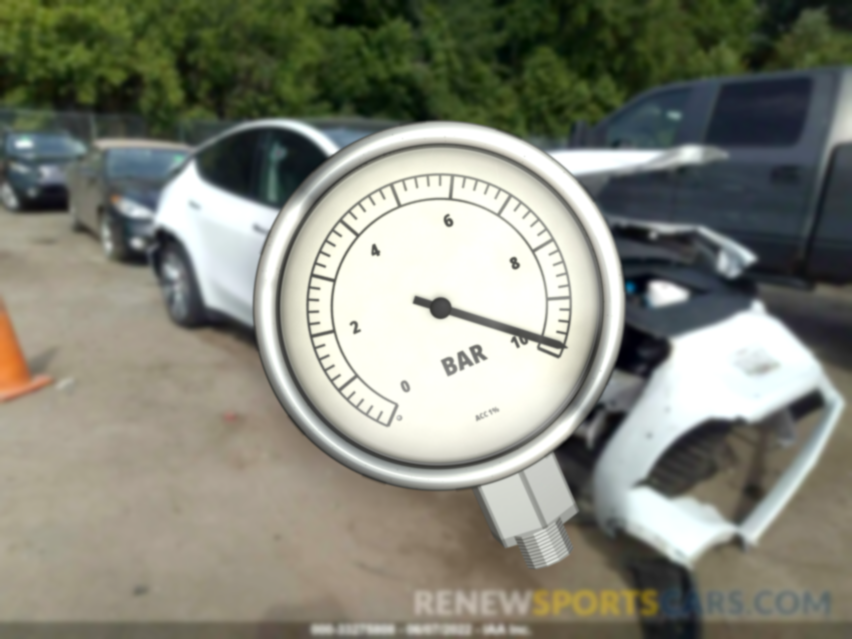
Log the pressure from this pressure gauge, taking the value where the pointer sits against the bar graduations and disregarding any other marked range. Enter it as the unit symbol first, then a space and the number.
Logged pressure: bar 9.8
